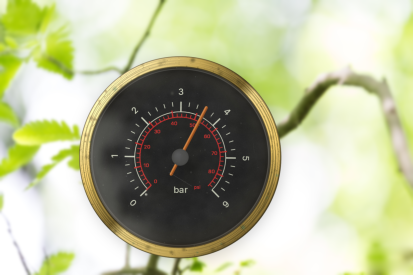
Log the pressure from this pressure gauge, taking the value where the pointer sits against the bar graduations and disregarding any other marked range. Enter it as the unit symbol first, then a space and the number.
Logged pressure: bar 3.6
